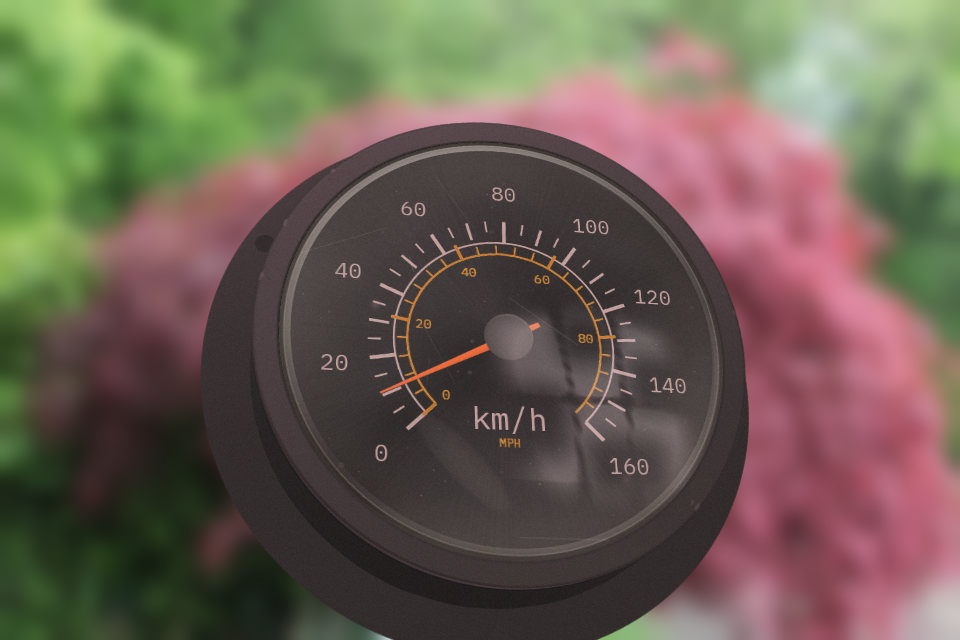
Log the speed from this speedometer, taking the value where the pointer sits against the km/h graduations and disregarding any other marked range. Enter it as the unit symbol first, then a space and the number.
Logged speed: km/h 10
